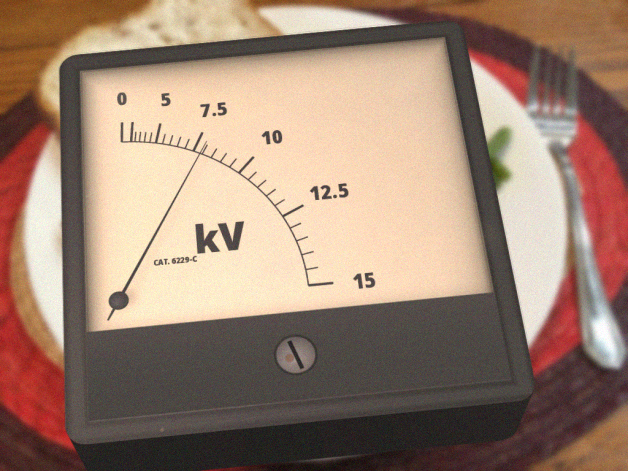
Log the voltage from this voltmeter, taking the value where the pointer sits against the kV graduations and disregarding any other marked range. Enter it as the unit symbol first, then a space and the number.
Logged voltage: kV 8
